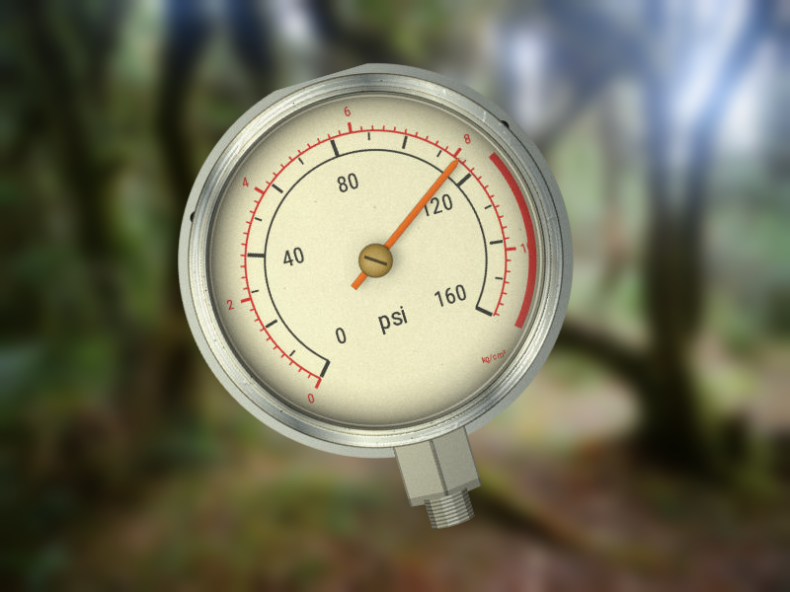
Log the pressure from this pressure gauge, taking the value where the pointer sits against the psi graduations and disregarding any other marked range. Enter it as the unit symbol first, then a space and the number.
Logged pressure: psi 115
